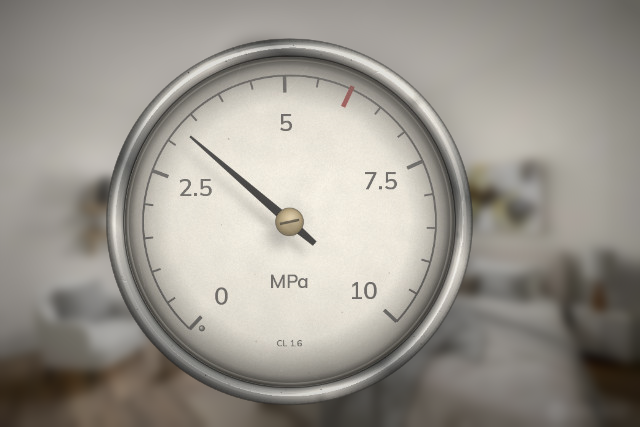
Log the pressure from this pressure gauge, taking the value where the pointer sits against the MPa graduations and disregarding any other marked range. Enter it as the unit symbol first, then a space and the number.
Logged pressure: MPa 3.25
